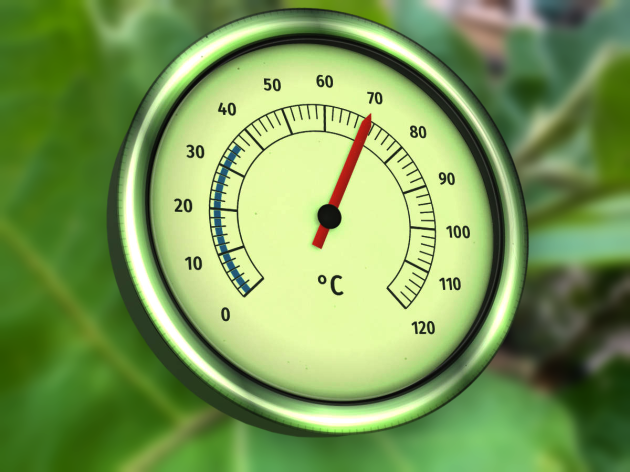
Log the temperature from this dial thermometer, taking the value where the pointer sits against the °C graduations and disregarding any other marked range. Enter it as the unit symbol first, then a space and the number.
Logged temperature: °C 70
